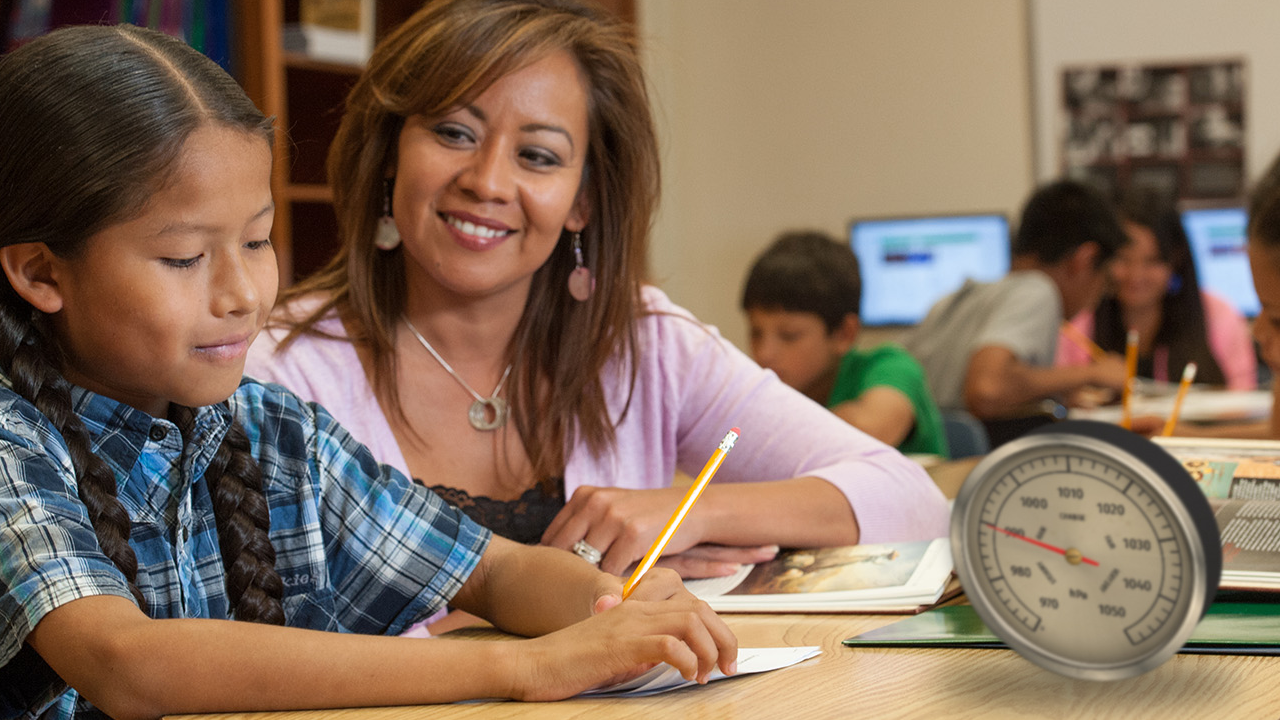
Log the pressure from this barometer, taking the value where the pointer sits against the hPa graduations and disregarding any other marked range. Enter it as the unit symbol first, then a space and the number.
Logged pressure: hPa 990
